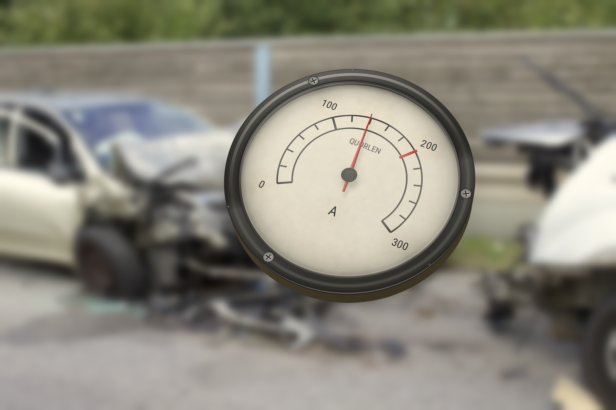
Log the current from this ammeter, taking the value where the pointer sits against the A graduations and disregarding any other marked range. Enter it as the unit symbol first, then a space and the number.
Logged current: A 140
